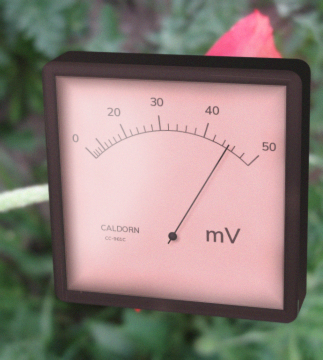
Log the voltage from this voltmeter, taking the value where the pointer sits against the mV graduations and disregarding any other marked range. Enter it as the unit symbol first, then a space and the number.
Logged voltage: mV 45
